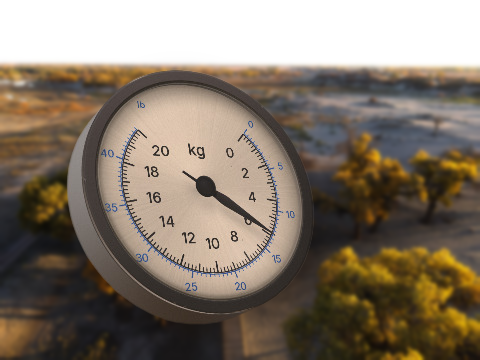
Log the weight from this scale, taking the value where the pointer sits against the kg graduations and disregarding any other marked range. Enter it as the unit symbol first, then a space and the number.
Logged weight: kg 6
